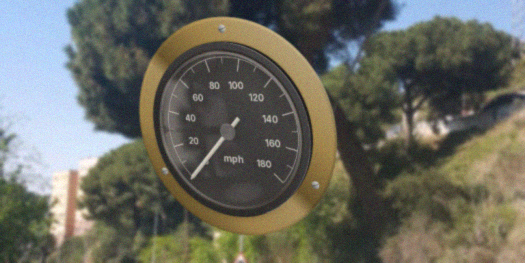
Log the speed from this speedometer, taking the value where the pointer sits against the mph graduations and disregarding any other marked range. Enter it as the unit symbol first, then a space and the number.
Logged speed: mph 0
